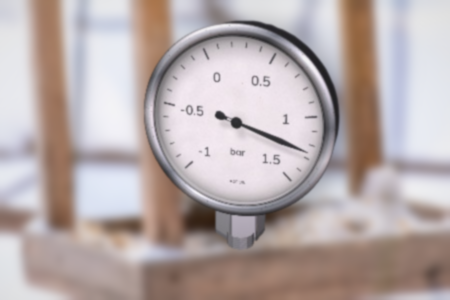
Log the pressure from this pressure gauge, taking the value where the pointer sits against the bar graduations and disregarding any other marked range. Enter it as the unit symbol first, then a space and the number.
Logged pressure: bar 1.25
